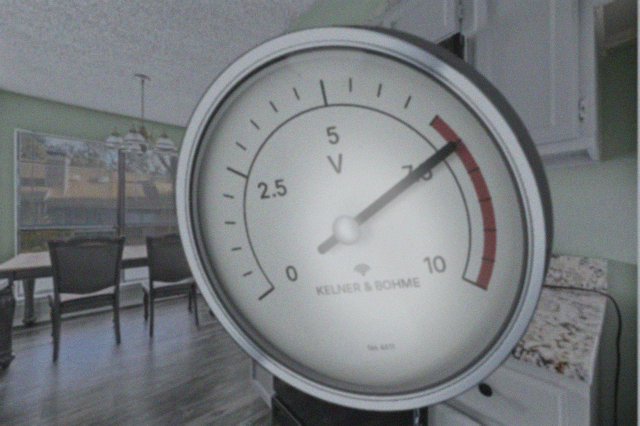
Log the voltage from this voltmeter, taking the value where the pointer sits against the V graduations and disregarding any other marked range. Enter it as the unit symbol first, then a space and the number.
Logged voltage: V 7.5
